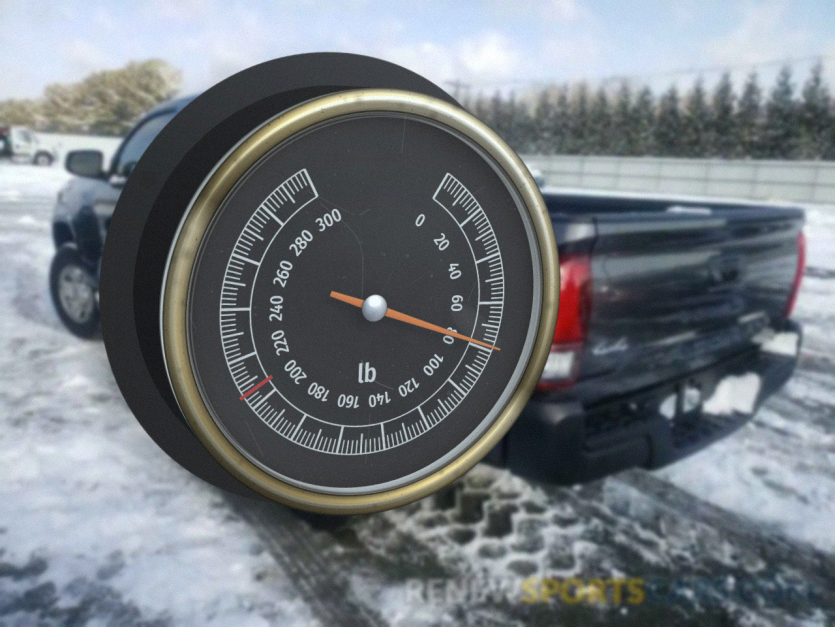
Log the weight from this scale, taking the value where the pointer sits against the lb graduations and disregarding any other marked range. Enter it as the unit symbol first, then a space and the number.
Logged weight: lb 78
